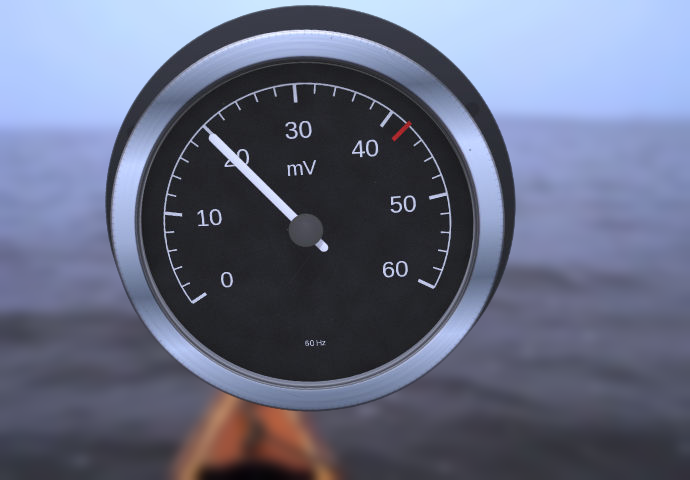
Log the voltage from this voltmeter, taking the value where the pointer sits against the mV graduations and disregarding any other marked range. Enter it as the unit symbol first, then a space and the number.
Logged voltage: mV 20
